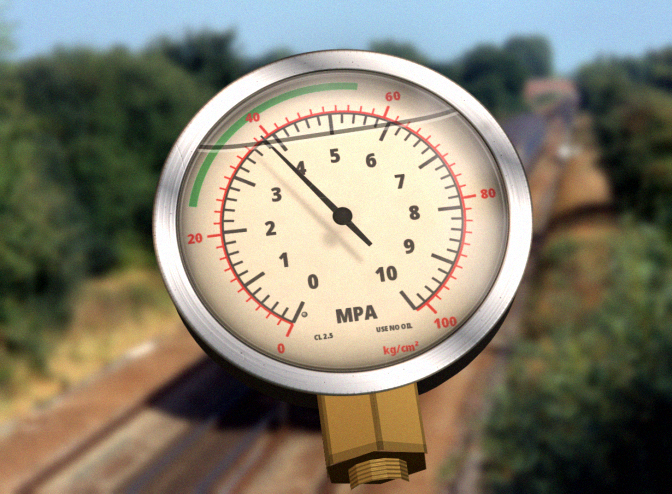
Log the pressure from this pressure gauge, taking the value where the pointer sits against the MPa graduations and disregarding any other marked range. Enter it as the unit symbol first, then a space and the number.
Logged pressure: MPa 3.8
